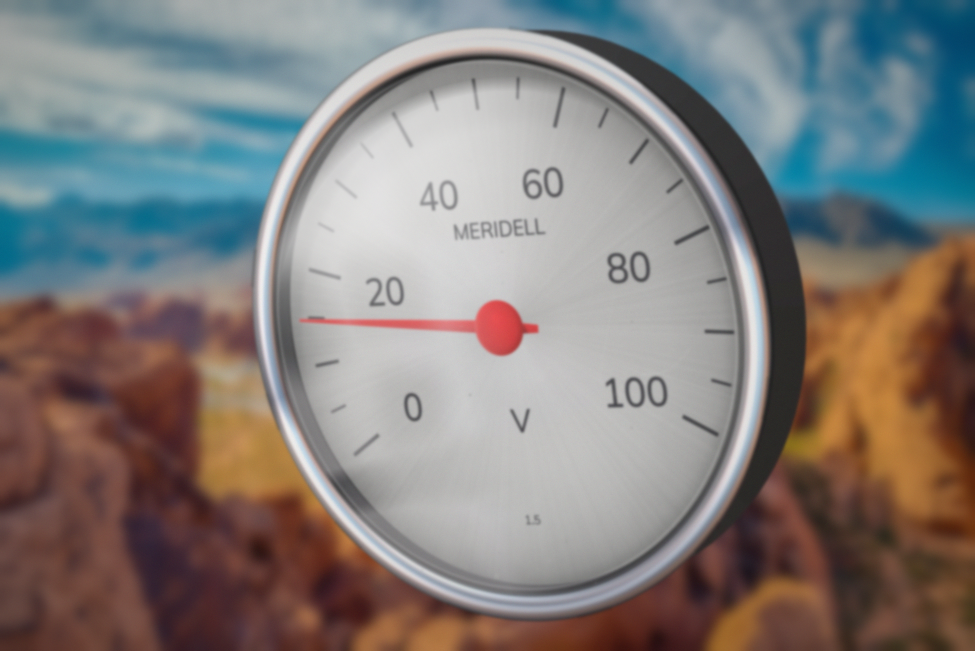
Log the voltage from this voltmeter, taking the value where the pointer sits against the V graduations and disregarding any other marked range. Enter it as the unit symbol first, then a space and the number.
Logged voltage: V 15
